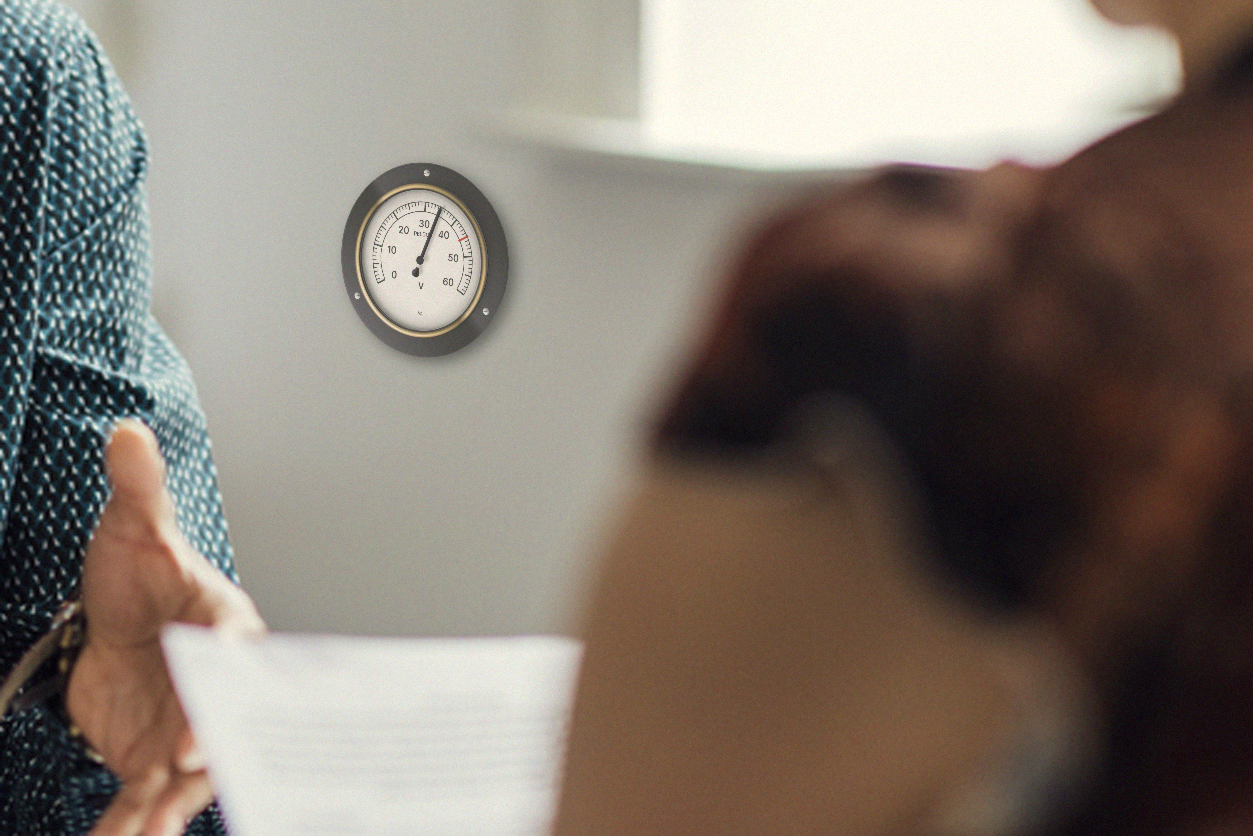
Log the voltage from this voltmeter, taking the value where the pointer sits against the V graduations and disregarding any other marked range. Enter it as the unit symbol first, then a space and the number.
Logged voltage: V 35
